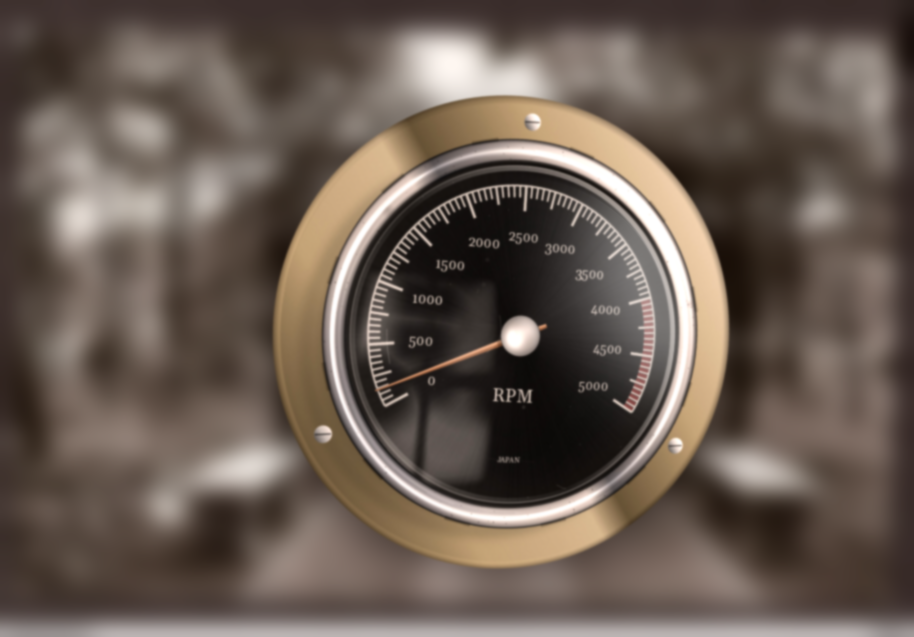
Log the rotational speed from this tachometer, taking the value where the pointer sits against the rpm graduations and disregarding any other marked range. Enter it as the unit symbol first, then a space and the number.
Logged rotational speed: rpm 150
